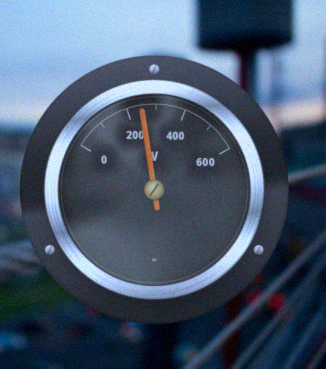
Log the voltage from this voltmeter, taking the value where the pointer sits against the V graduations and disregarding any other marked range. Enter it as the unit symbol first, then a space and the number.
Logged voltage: V 250
